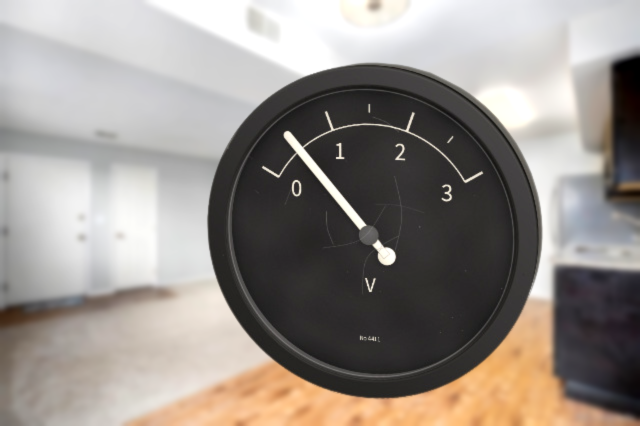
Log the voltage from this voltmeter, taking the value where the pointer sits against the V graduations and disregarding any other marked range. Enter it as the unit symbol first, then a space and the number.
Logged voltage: V 0.5
